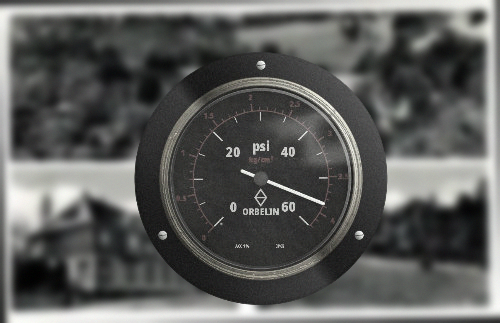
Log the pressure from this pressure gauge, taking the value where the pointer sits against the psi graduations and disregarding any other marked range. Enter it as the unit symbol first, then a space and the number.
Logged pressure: psi 55
